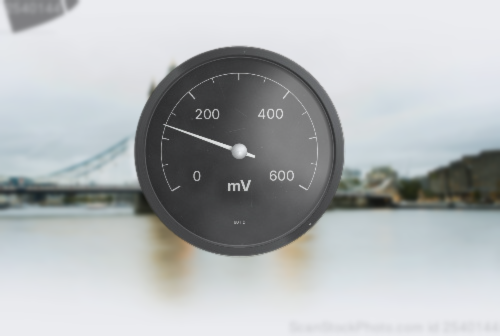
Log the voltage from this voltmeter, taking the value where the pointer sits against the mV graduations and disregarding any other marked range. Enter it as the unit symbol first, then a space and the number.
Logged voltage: mV 125
